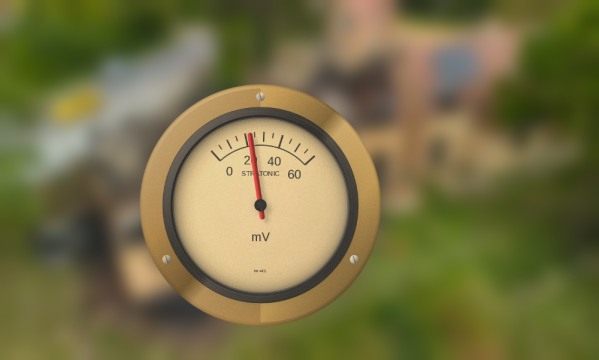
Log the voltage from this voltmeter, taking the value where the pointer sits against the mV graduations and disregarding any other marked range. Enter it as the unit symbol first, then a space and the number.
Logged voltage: mV 22.5
